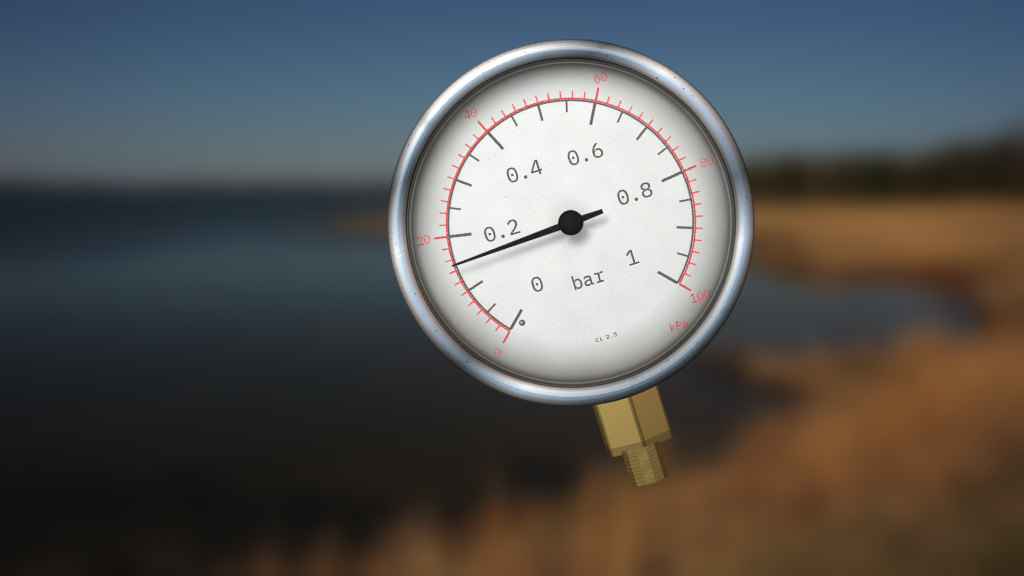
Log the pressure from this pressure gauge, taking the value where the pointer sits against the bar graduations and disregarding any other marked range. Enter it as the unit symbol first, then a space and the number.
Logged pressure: bar 0.15
